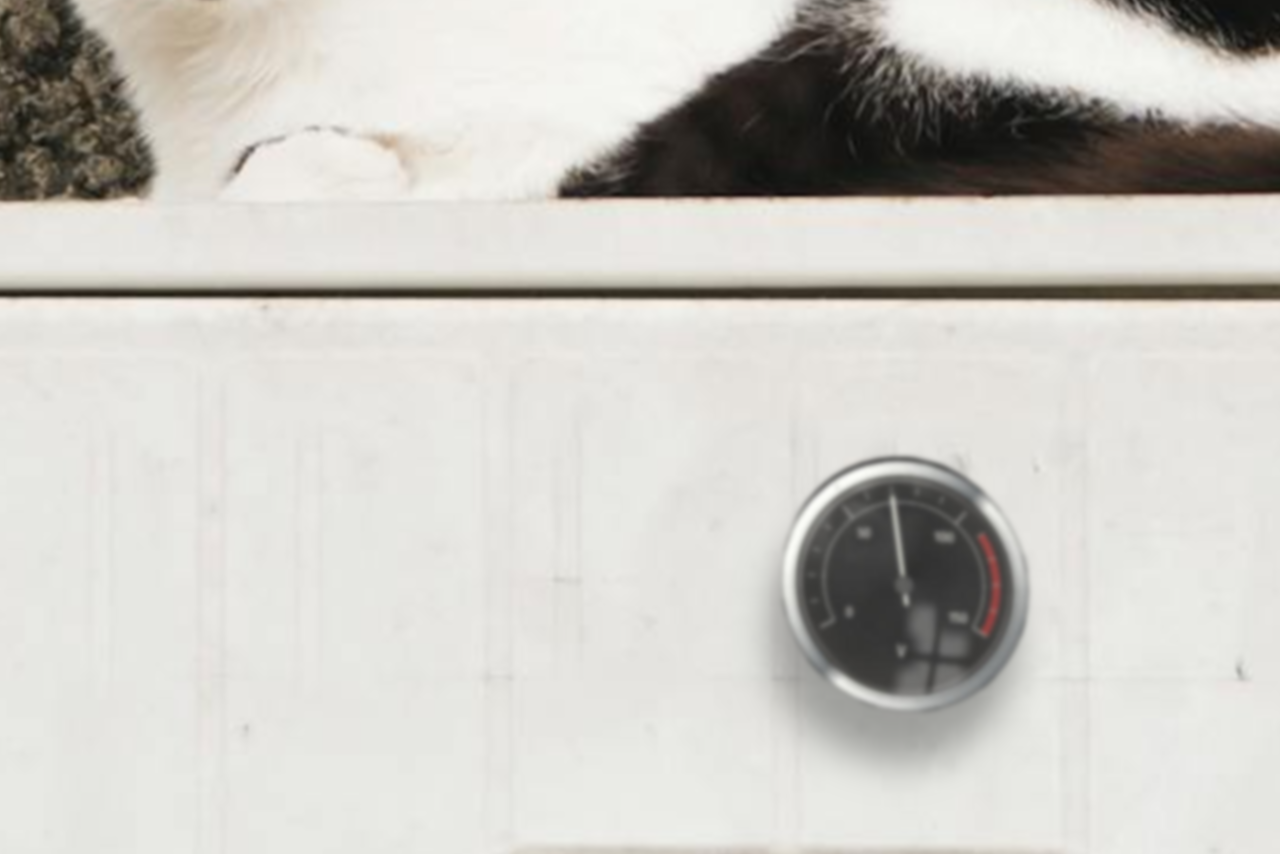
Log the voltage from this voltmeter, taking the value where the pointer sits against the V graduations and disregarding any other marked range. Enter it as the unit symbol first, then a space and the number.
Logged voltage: V 70
